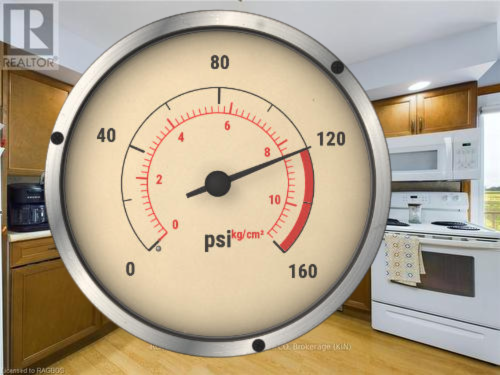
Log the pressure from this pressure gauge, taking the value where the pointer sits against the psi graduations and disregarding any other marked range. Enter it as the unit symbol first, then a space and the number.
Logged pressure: psi 120
